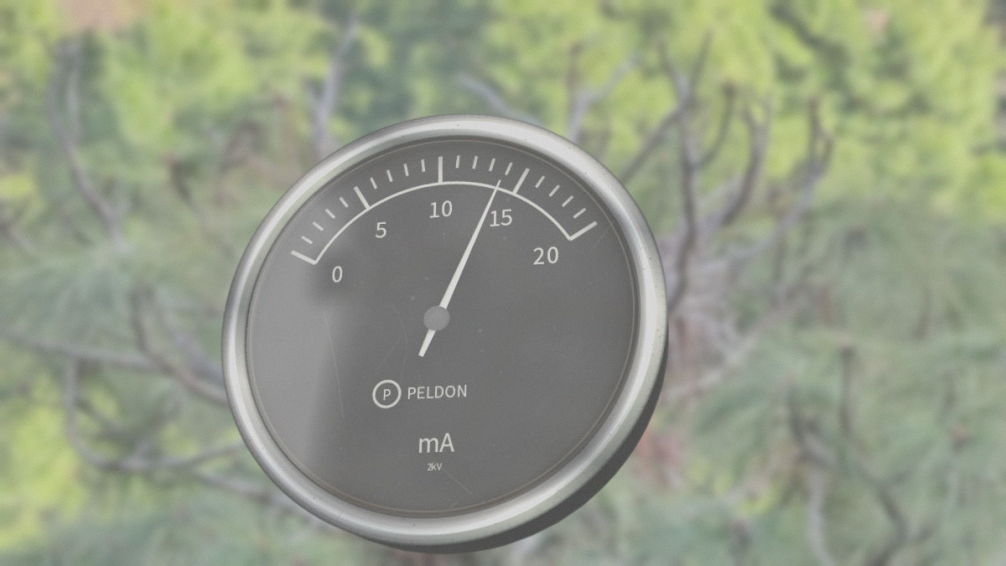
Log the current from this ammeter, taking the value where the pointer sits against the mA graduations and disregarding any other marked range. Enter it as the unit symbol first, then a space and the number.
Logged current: mA 14
